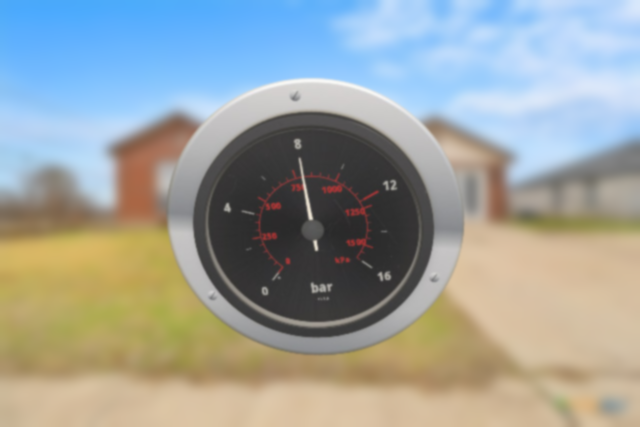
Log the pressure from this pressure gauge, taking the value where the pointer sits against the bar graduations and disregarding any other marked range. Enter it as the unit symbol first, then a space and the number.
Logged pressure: bar 8
